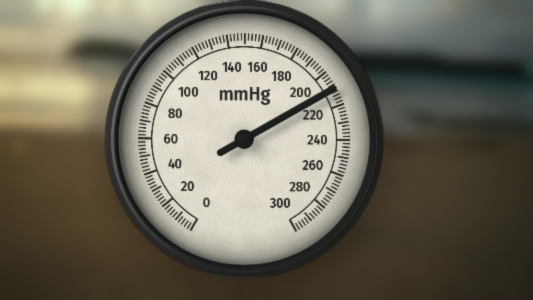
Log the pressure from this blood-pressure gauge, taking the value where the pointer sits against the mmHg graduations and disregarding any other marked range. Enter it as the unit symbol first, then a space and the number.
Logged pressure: mmHg 210
